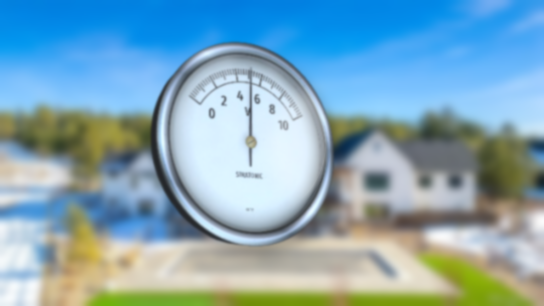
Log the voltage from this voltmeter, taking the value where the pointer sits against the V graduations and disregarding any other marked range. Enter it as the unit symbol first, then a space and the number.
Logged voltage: V 5
